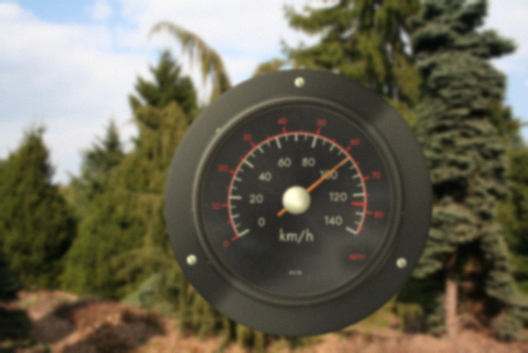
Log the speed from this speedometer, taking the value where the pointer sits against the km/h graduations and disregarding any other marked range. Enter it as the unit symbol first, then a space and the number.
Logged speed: km/h 100
